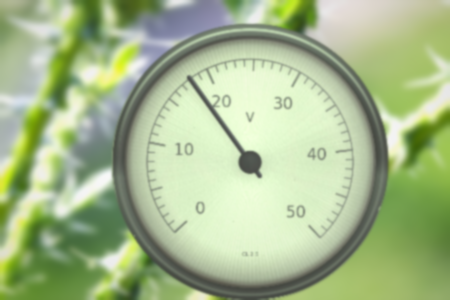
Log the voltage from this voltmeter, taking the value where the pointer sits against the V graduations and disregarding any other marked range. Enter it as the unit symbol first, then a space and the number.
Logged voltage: V 18
